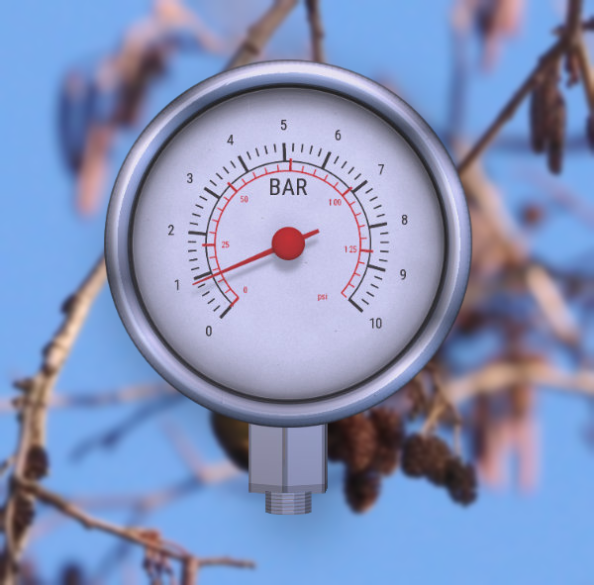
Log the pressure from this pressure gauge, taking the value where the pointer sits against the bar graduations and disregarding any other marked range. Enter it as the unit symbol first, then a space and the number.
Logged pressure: bar 0.9
